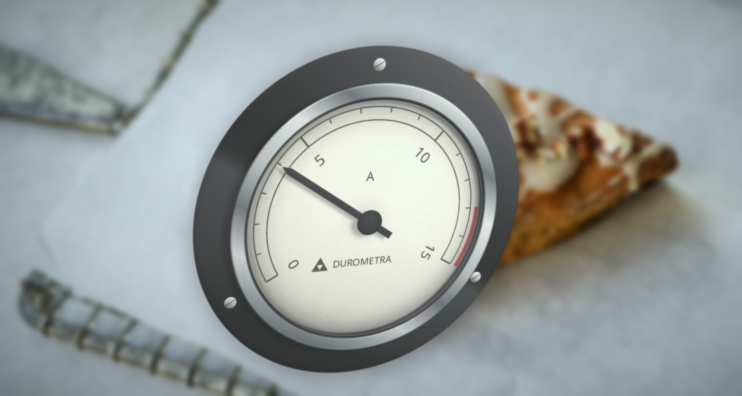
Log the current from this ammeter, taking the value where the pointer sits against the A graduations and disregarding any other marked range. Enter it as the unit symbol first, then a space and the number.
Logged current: A 4
